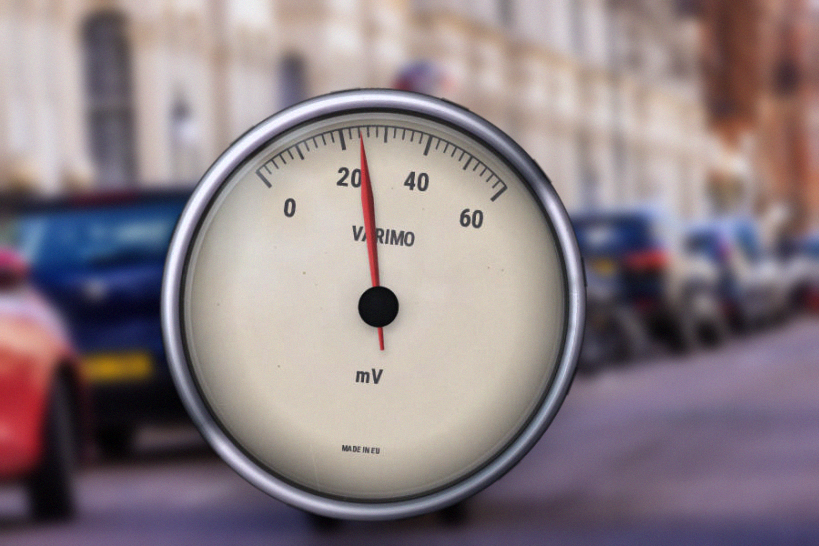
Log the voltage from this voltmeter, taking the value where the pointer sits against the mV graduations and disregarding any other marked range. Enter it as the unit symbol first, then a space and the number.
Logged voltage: mV 24
